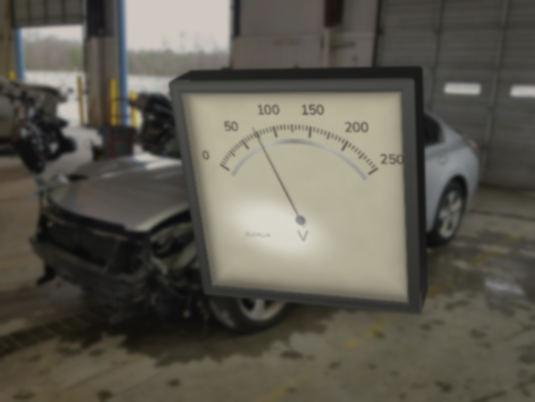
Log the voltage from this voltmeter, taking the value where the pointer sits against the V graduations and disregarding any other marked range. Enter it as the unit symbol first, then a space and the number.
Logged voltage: V 75
